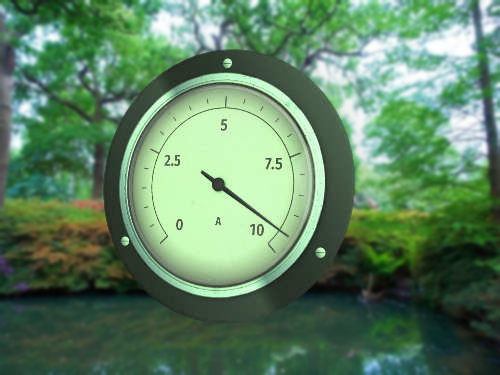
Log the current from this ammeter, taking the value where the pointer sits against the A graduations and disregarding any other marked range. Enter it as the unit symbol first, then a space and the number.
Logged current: A 9.5
